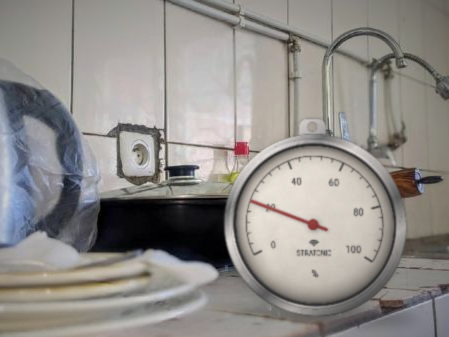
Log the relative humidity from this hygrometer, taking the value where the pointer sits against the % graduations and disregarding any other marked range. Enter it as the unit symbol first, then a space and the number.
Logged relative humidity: % 20
